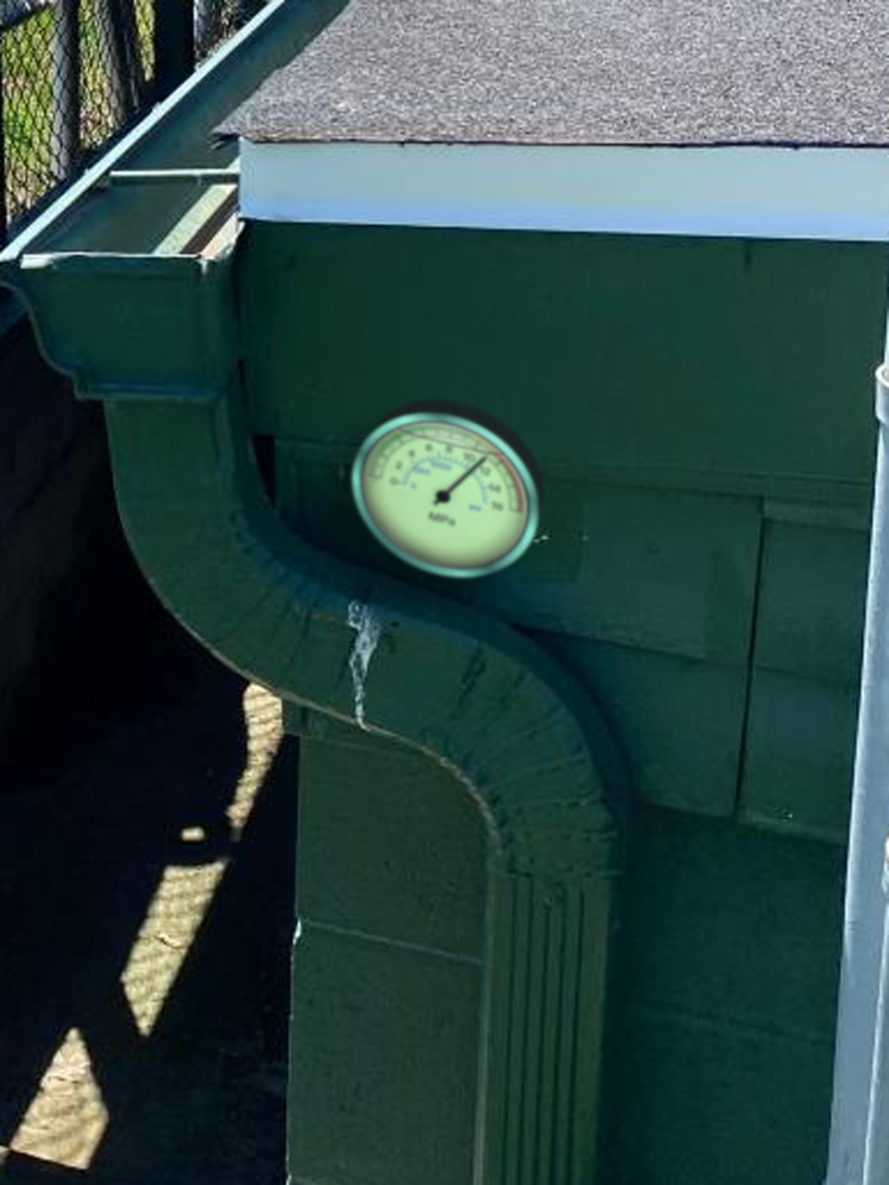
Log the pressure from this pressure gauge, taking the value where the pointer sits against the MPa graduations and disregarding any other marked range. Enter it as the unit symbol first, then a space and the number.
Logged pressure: MPa 11
